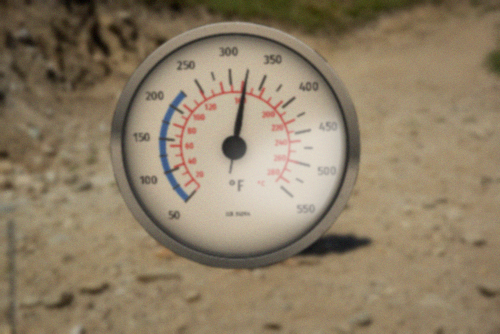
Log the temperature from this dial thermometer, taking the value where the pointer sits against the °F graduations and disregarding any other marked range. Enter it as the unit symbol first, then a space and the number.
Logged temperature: °F 325
